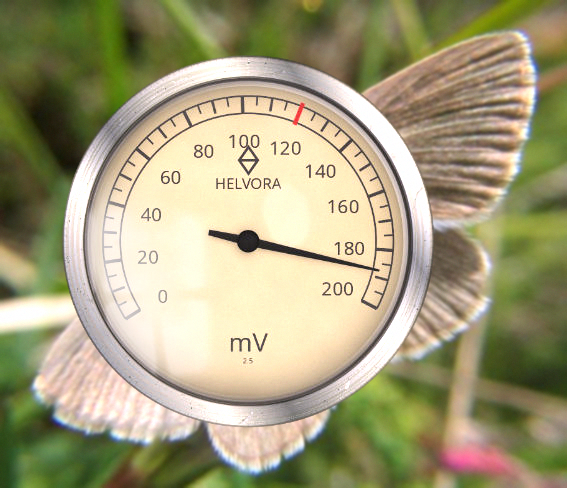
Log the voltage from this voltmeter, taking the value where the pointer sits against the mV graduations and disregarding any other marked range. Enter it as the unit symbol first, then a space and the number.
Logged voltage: mV 187.5
